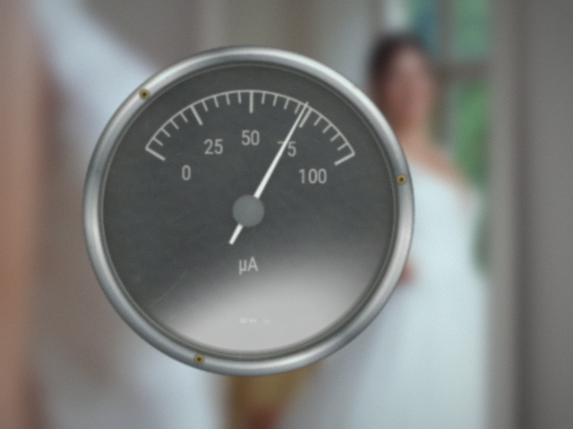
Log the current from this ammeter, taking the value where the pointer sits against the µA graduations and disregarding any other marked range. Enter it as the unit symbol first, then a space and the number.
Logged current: µA 72.5
